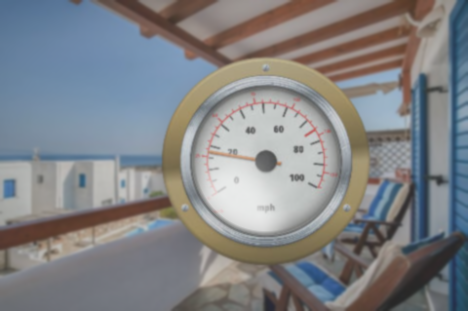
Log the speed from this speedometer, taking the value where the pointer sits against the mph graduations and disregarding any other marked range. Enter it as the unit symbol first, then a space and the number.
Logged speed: mph 17.5
